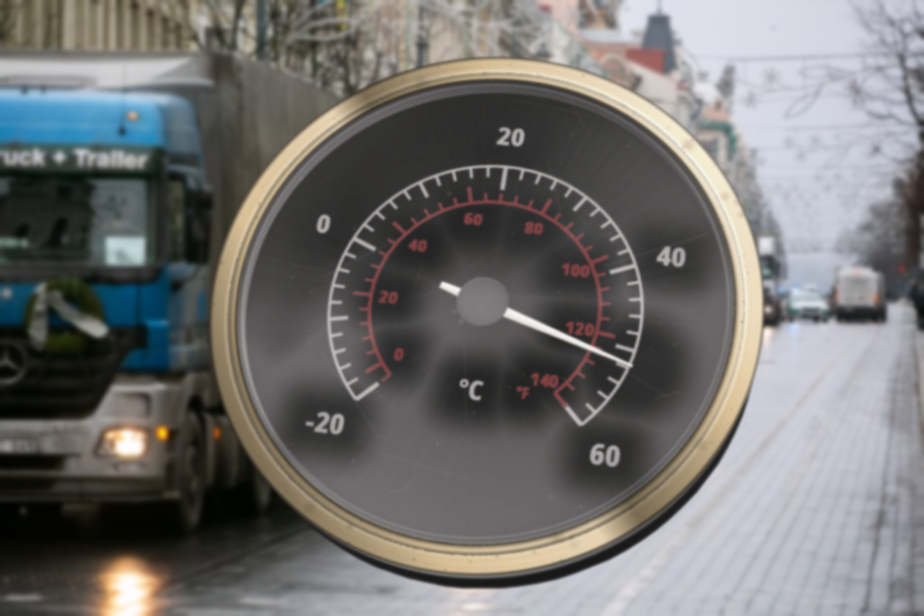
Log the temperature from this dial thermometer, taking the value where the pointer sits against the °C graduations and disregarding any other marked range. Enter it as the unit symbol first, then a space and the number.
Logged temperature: °C 52
